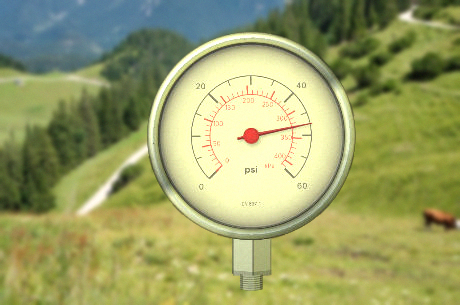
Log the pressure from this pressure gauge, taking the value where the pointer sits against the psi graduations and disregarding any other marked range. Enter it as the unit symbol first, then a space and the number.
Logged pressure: psi 47.5
